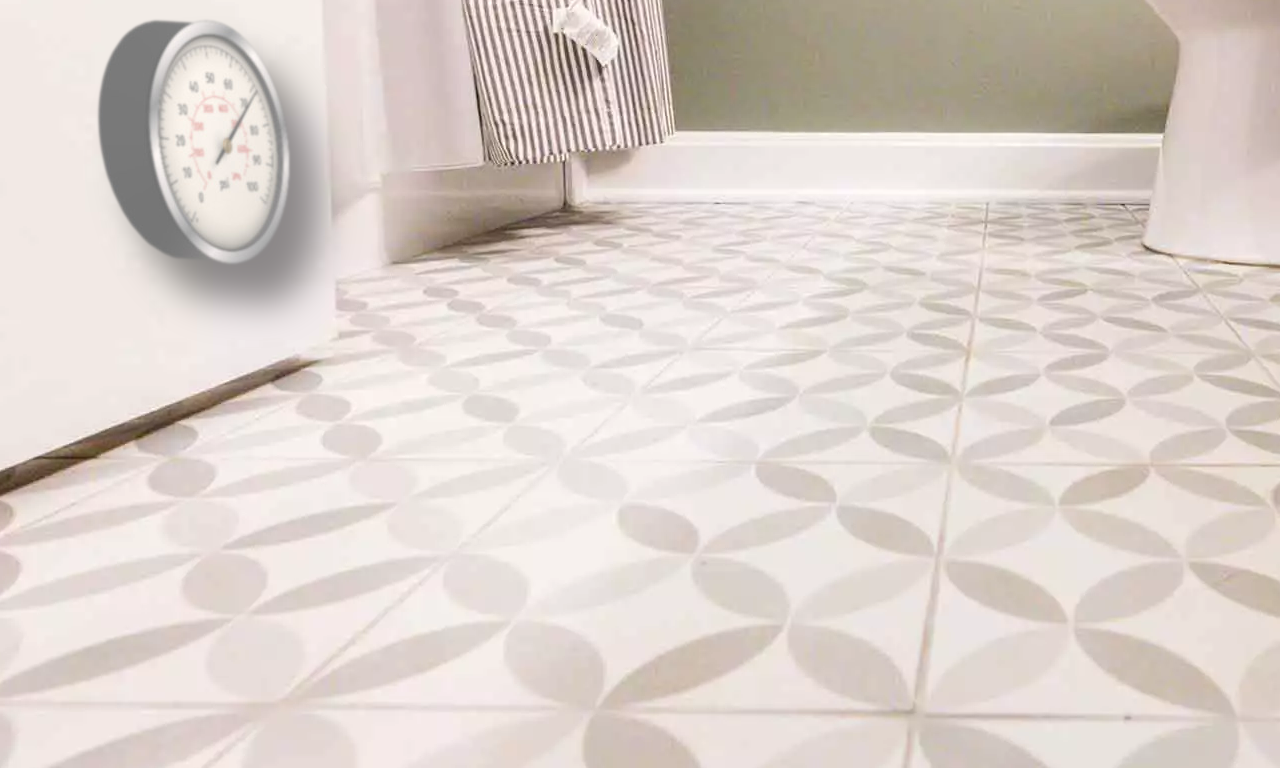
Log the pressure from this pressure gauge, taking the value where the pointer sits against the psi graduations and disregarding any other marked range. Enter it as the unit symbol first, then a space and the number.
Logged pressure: psi 70
